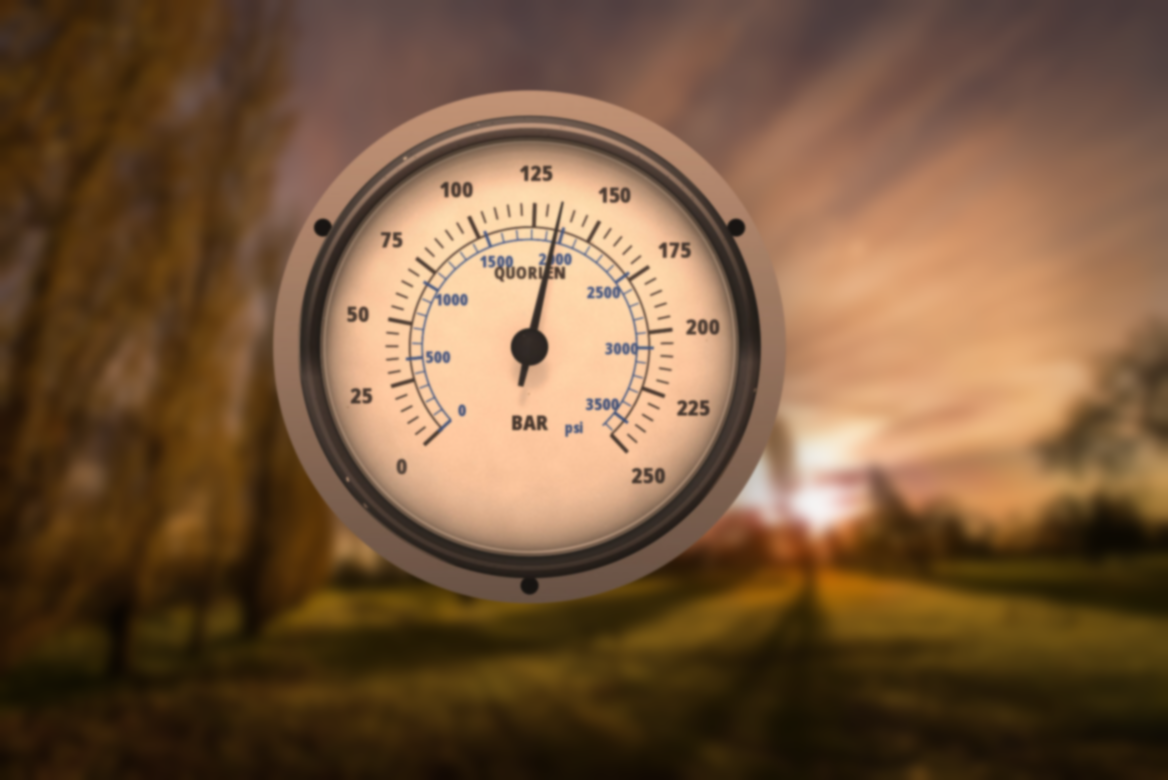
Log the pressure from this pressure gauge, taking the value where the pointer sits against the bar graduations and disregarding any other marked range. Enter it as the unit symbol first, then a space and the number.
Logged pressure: bar 135
